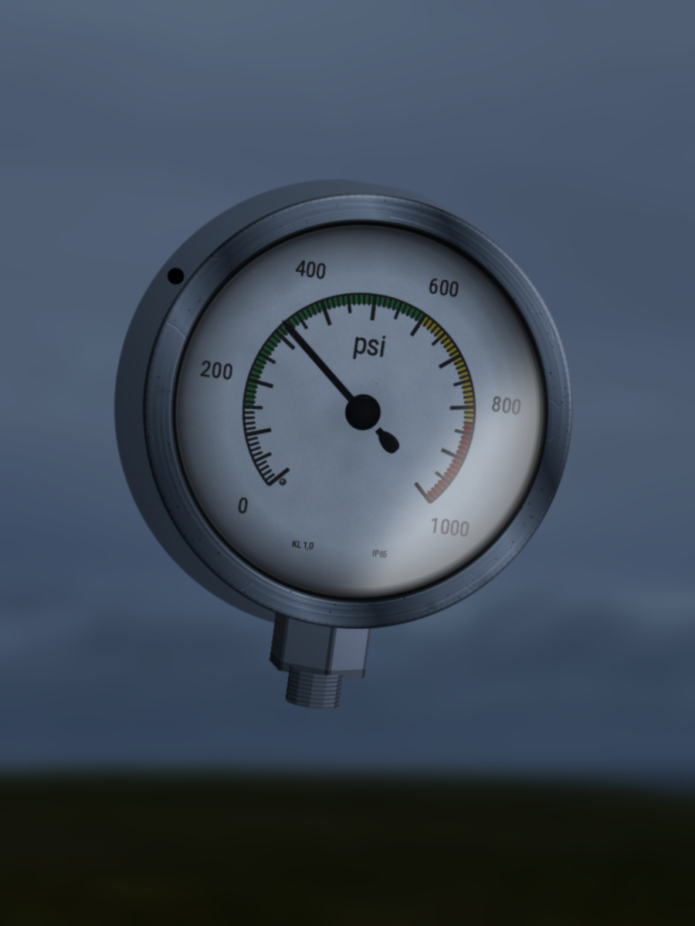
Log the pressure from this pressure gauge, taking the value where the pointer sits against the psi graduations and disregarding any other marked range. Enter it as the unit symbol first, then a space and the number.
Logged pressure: psi 320
